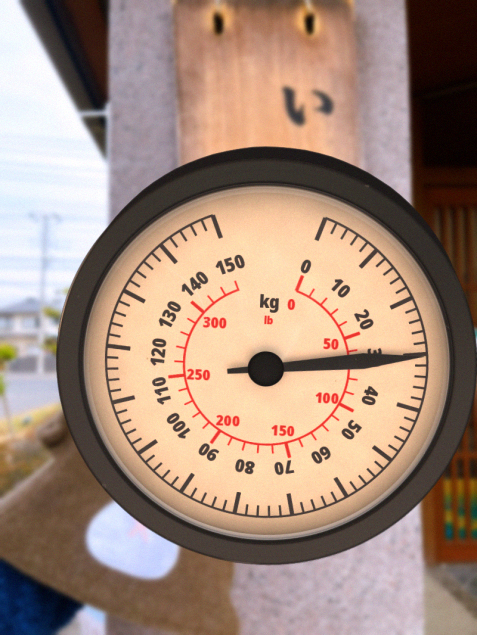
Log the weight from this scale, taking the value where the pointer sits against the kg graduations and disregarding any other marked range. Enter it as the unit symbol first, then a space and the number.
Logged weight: kg 30
